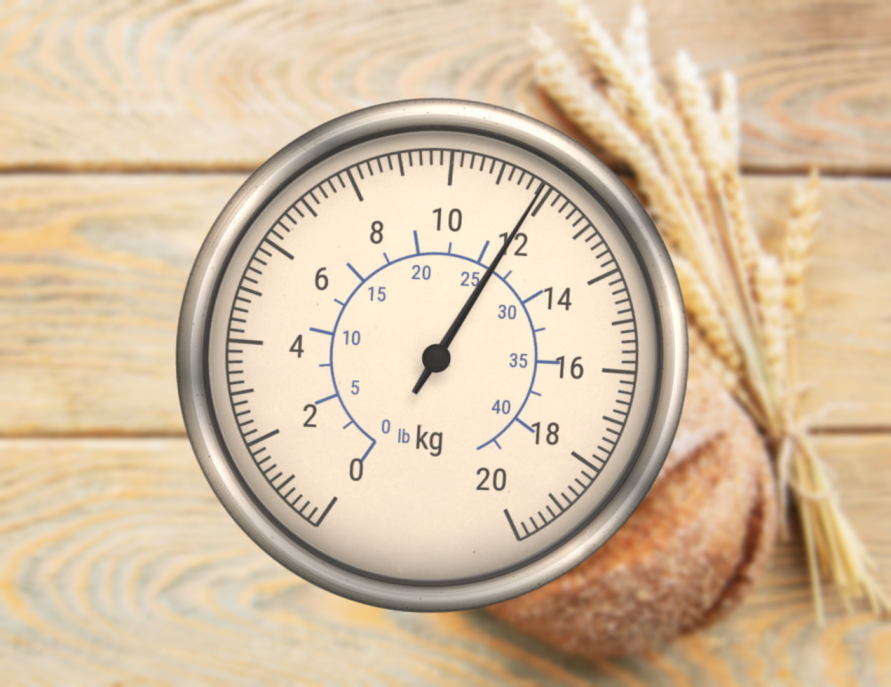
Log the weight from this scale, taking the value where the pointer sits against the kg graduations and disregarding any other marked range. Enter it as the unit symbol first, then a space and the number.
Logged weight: kg 11.8
